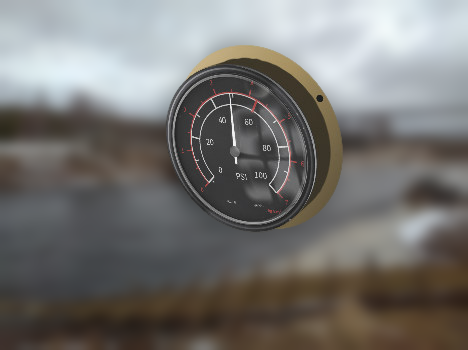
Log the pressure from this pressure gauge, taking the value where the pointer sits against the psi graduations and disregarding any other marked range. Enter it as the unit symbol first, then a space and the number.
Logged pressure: psi 50
